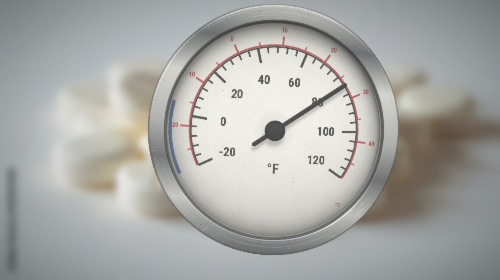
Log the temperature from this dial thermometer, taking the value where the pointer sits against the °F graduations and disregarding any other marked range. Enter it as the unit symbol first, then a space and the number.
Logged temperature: °F 80
